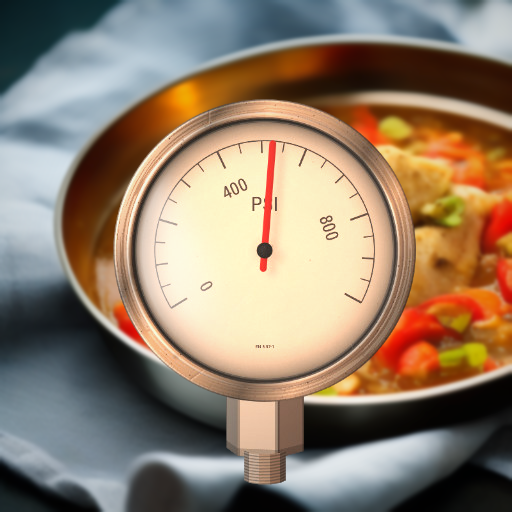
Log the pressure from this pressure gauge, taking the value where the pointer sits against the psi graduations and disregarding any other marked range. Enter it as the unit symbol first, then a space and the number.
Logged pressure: psi 525
